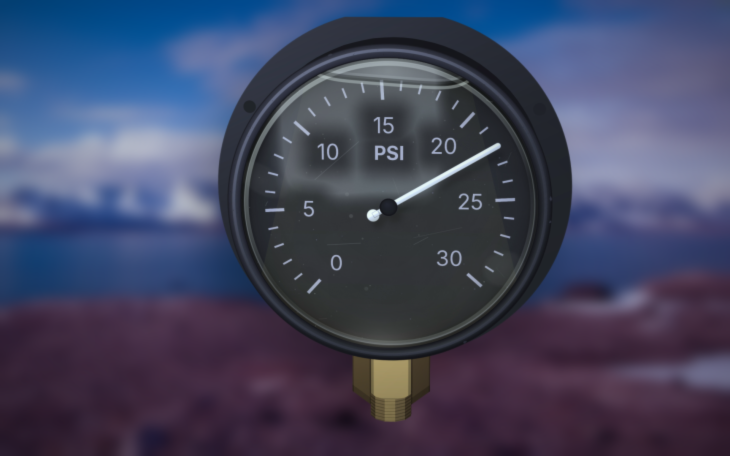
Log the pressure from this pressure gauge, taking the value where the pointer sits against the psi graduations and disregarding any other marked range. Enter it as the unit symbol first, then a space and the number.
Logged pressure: psi 22
